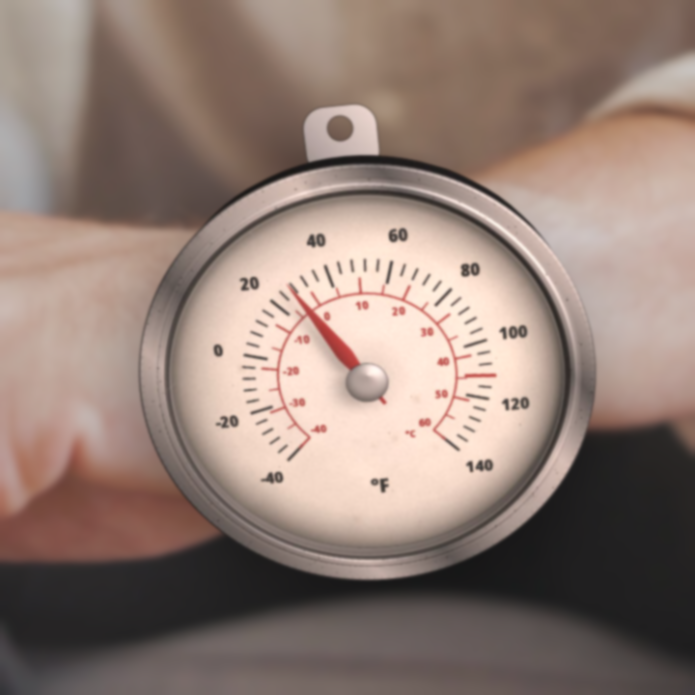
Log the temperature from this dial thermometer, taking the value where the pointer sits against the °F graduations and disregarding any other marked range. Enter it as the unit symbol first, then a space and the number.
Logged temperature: °F 28
